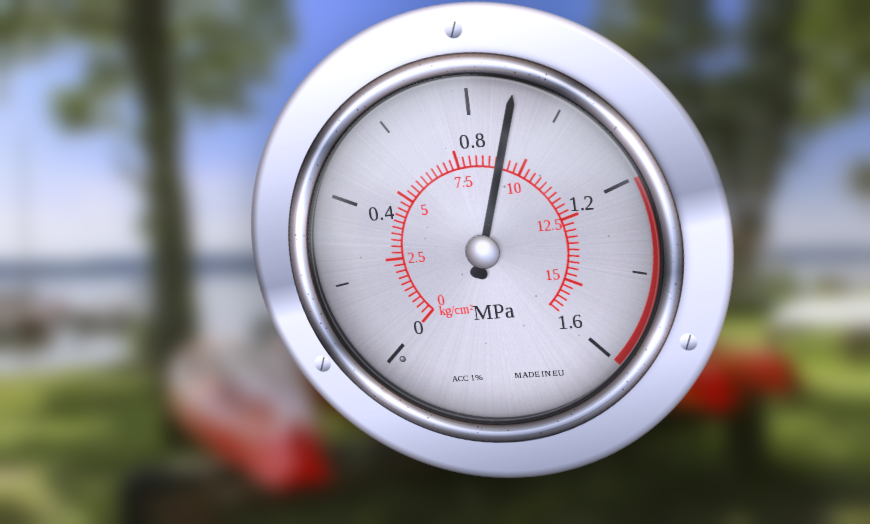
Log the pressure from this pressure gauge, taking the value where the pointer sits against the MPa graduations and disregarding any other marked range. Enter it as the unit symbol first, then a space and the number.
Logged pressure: MPa 0.9
